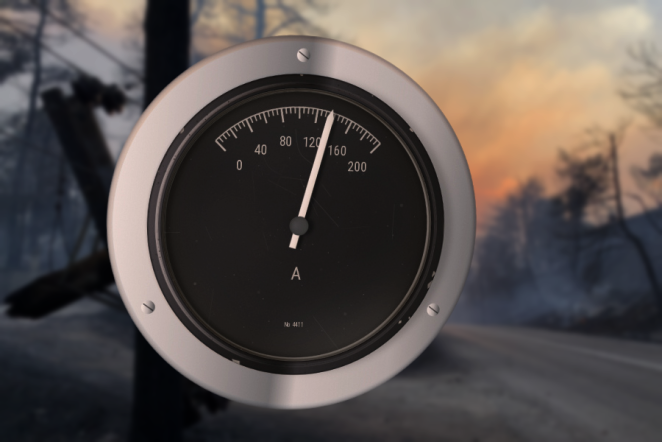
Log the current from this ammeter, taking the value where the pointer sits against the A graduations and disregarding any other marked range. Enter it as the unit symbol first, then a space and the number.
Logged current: A 135
